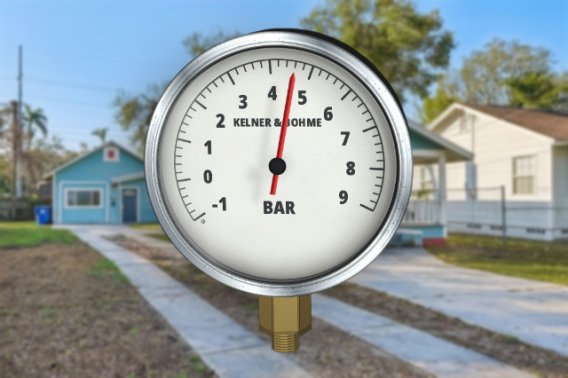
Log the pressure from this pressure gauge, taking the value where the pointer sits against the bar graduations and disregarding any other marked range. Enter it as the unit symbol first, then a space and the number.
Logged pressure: bar 4.6
